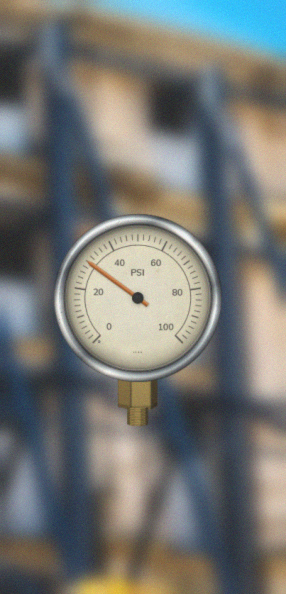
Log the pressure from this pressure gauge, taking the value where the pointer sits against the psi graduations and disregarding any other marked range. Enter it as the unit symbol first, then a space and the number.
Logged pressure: psi 30
